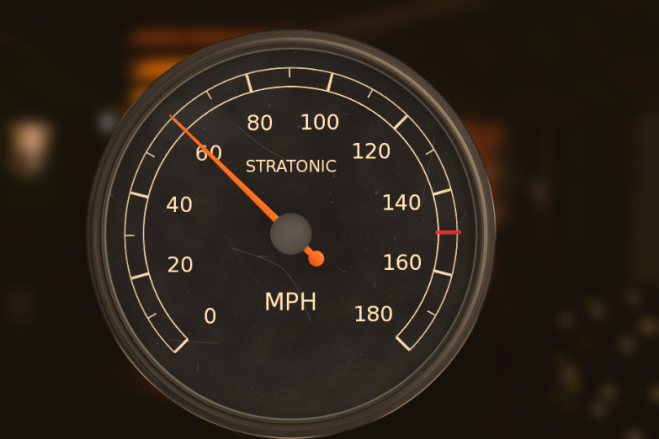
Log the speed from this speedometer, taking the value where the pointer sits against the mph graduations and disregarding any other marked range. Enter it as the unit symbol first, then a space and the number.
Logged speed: mph 60
